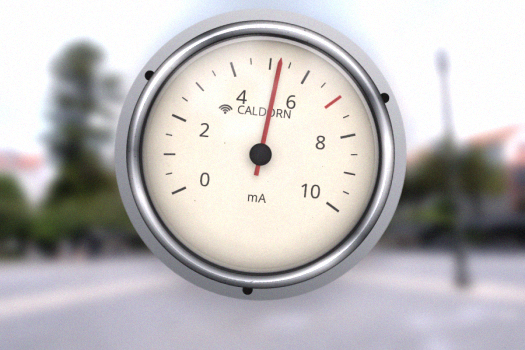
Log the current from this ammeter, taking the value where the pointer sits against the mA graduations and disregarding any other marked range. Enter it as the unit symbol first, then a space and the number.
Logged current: mA 5.25
